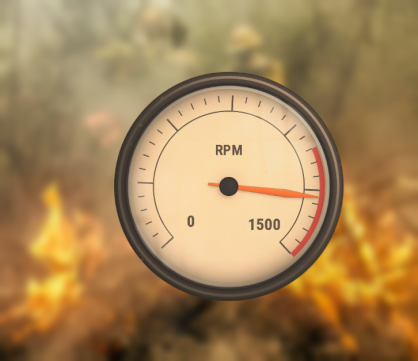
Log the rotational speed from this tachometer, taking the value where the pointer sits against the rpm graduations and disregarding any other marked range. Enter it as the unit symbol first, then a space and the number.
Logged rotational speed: rpm 1275
